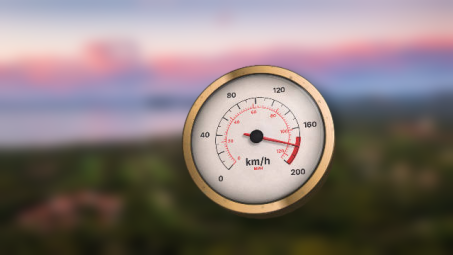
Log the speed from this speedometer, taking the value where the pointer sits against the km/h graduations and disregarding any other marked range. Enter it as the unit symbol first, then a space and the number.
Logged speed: km/h 180
